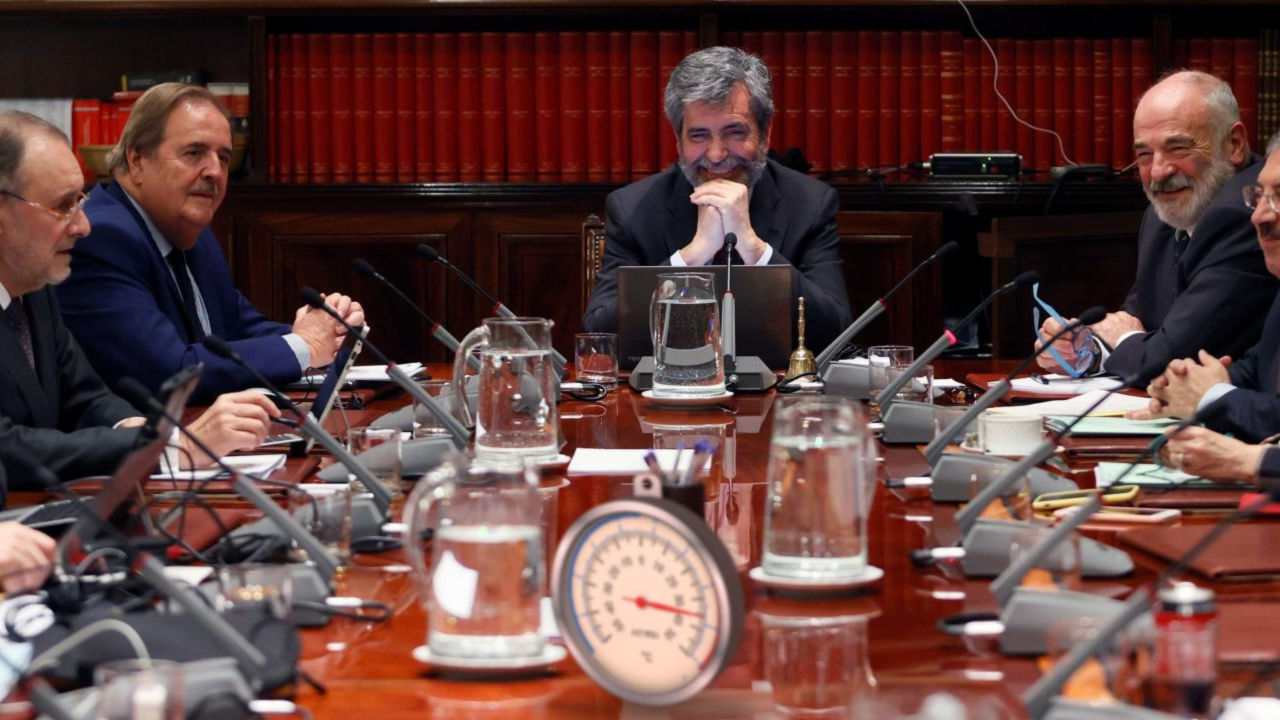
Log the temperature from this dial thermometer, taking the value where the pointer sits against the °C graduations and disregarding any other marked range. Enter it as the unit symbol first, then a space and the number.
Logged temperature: °C 35
